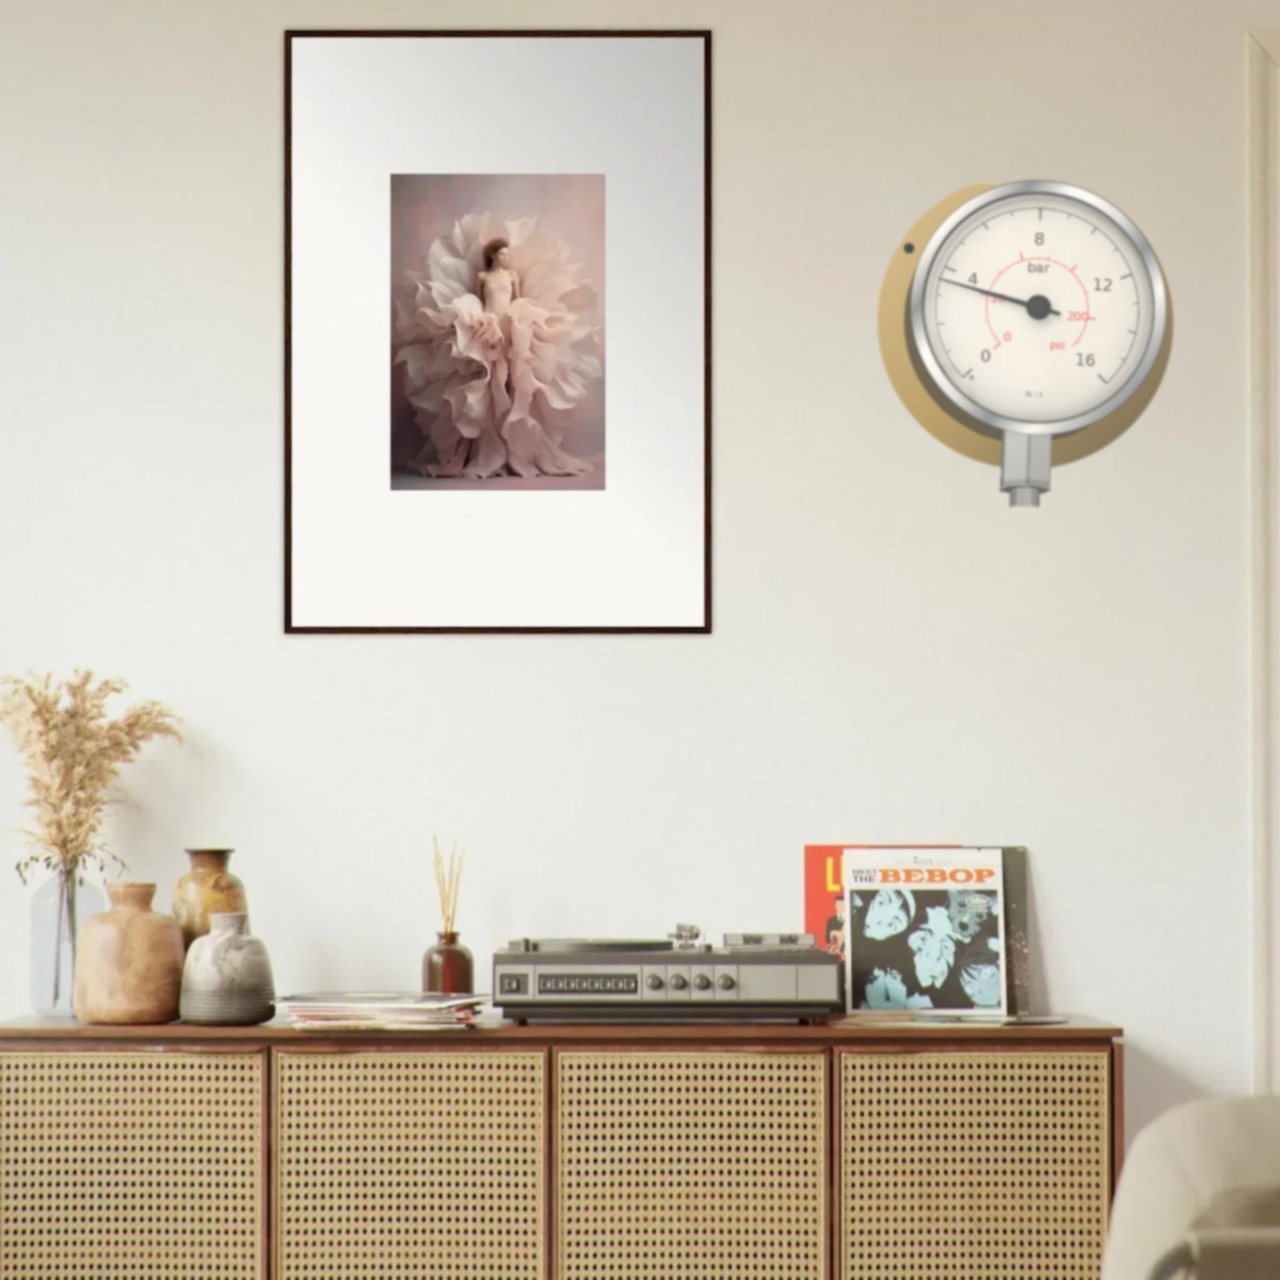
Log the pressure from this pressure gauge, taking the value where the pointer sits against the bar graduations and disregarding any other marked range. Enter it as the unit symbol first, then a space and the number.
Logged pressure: bar 3.5
